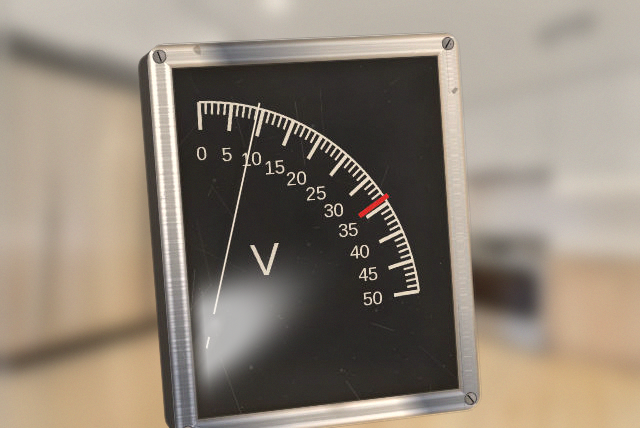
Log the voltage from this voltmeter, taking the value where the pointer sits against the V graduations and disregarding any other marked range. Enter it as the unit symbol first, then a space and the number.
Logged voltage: V 9
